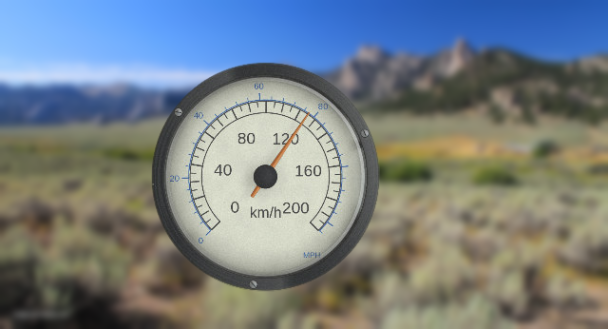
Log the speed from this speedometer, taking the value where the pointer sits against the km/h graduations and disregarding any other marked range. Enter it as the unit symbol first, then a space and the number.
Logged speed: km/h 125
